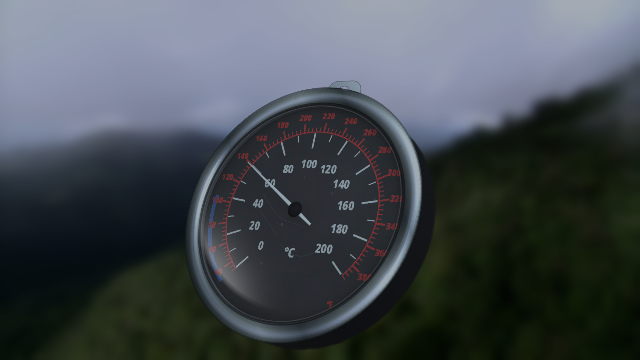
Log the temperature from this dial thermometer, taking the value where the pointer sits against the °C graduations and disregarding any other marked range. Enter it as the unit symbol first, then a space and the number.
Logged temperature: °C 60
